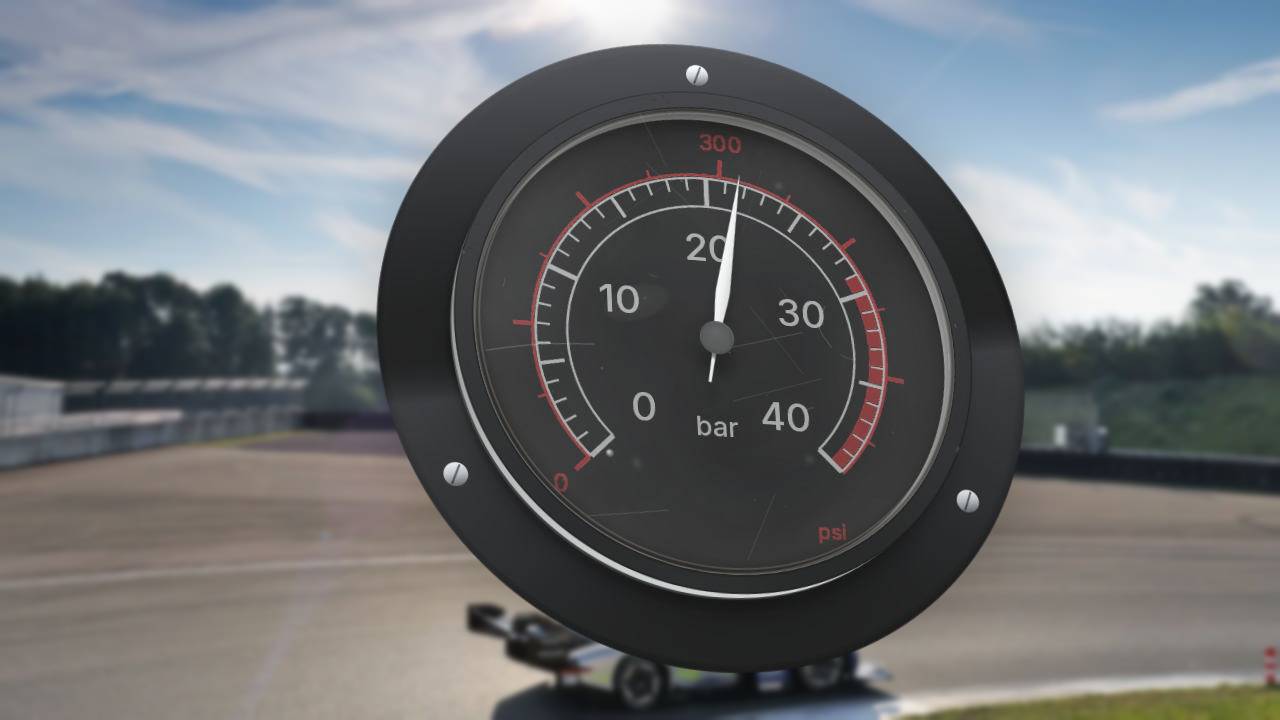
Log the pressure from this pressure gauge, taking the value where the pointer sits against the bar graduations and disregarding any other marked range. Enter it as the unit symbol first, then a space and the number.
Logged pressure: bar 21.5
